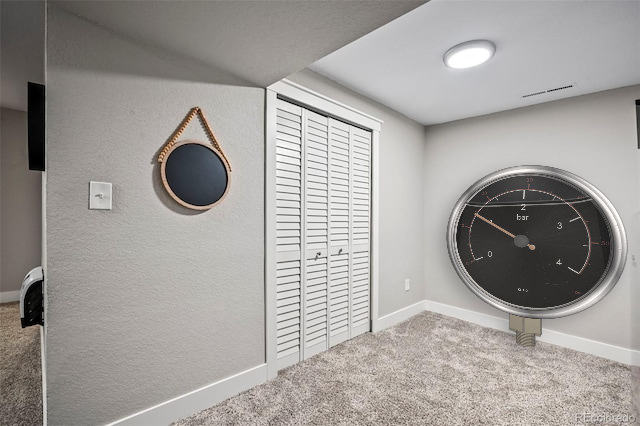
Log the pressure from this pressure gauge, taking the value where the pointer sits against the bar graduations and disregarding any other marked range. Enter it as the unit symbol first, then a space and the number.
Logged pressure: bar 1
